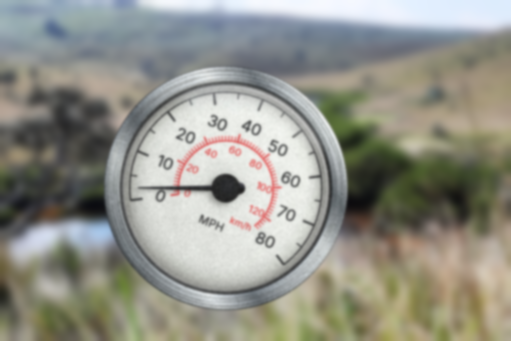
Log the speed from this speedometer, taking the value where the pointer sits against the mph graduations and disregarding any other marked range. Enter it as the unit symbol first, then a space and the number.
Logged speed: mph 2.5
